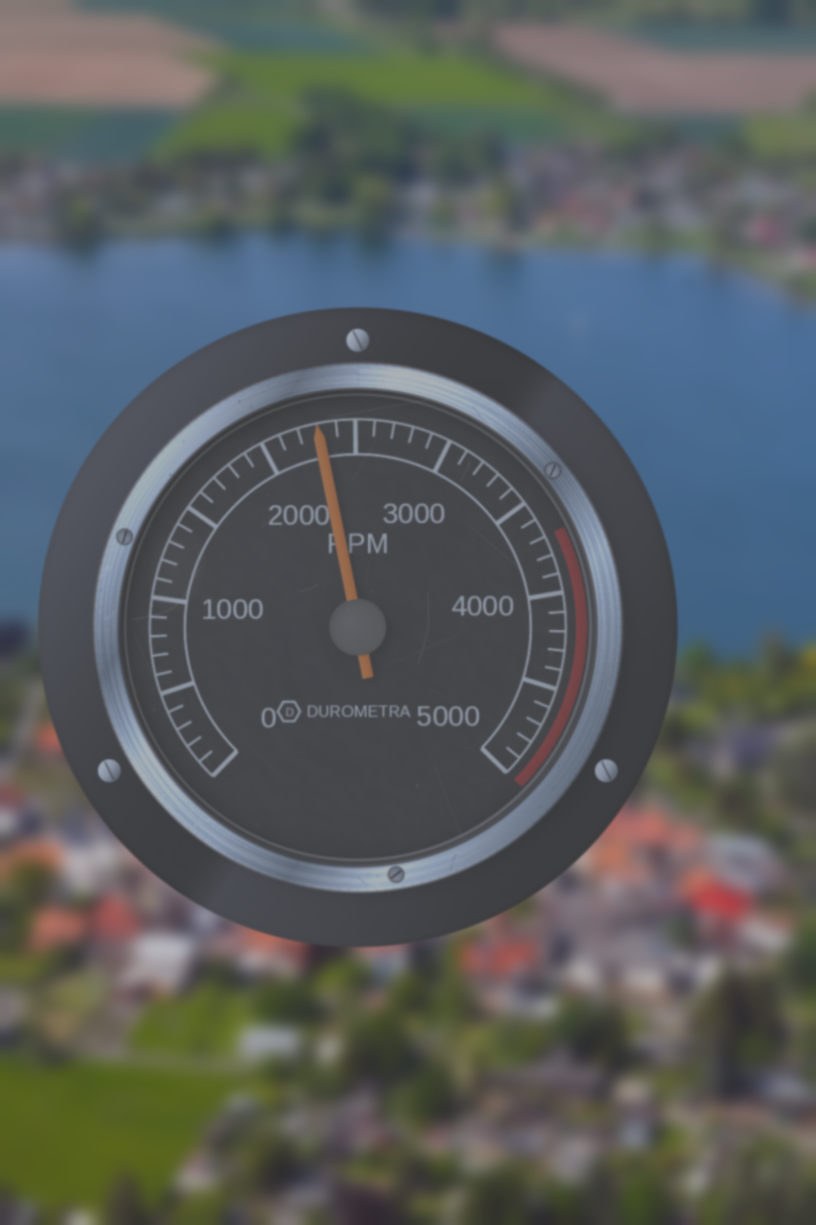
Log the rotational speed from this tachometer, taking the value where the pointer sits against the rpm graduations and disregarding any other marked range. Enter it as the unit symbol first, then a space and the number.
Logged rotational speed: rpm 2300
